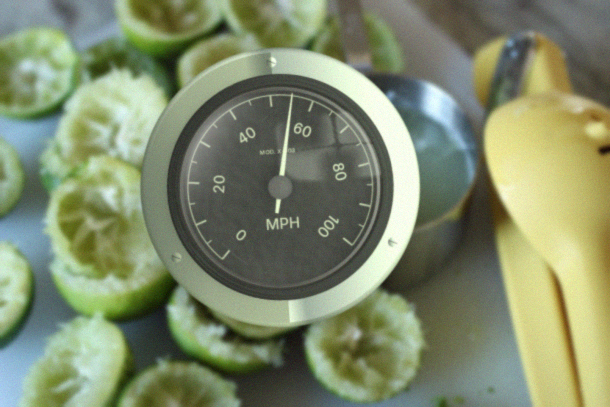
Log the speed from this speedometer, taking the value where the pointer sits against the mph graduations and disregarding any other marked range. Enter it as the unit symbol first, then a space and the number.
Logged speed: mph 55
